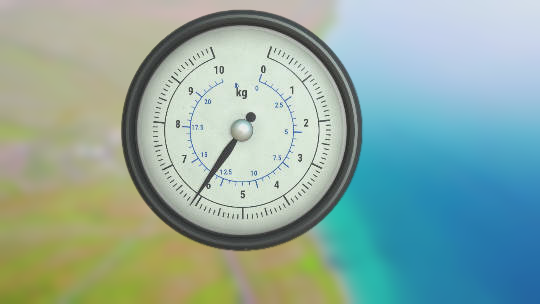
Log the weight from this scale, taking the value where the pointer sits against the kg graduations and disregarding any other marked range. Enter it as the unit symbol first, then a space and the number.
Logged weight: kg 6.1
